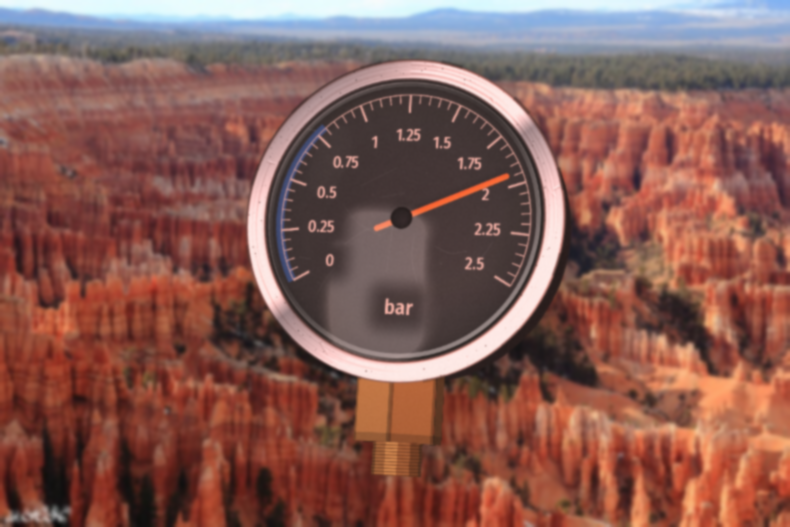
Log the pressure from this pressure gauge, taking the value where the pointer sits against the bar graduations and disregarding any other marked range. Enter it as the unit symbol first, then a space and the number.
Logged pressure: bar 1.95
